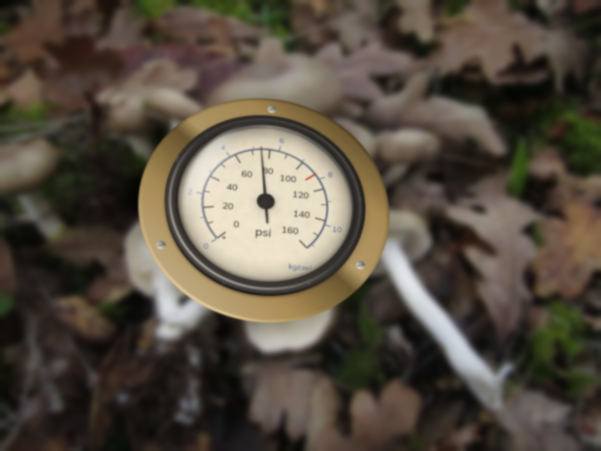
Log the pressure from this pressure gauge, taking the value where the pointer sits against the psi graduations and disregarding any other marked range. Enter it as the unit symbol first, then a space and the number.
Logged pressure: psi 75
